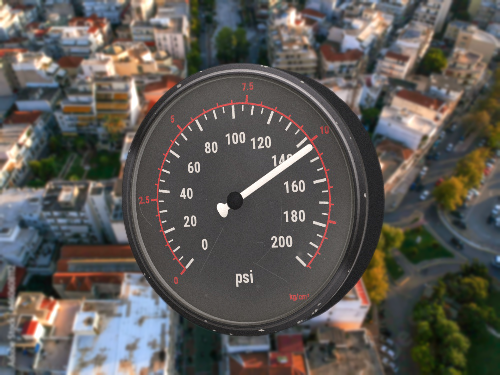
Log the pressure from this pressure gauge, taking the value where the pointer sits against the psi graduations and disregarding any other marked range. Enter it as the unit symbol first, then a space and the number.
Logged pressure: psi 145
